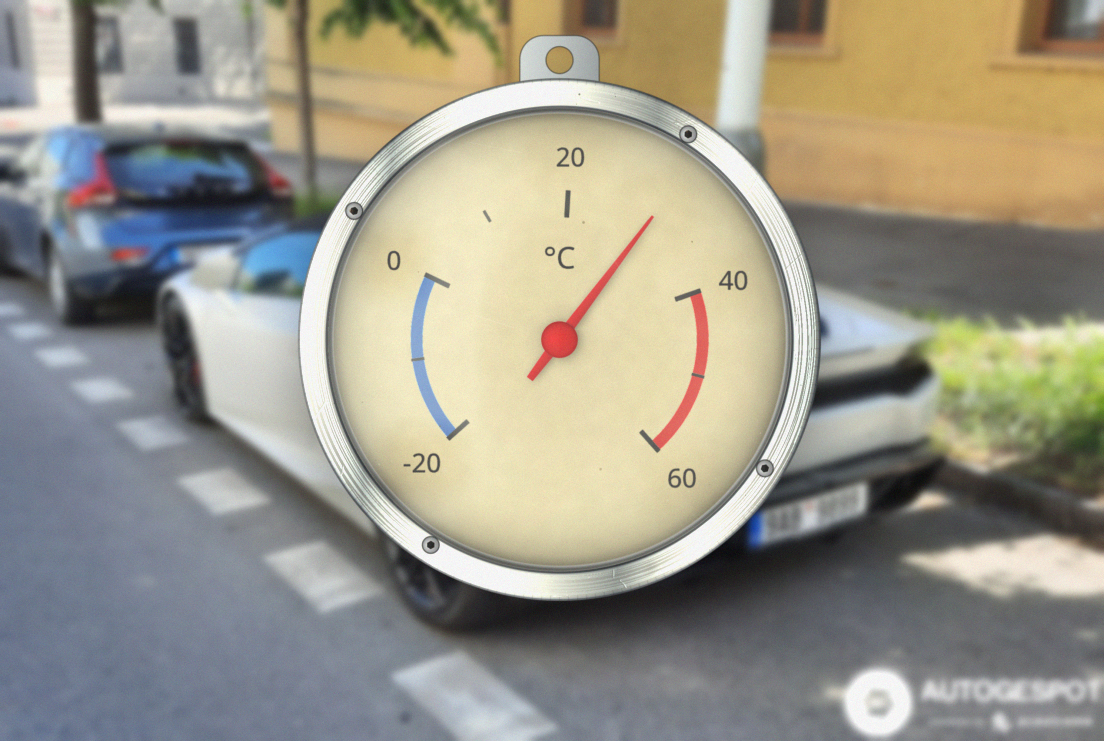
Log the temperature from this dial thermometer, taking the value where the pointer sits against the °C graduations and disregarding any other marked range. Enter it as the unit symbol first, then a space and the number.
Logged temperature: °C 30
